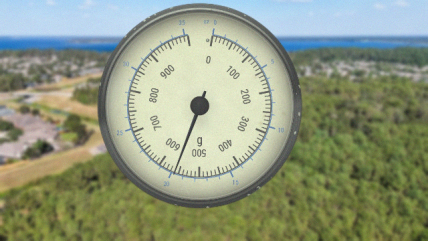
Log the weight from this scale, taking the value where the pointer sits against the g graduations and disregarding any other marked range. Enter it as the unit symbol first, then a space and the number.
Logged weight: g 560
